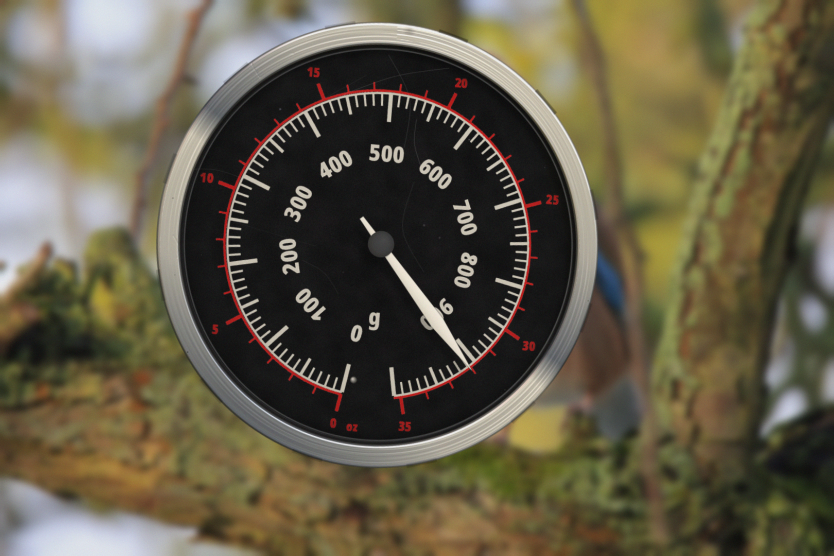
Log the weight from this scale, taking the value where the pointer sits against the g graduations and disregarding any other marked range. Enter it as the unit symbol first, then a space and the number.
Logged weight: g 910
